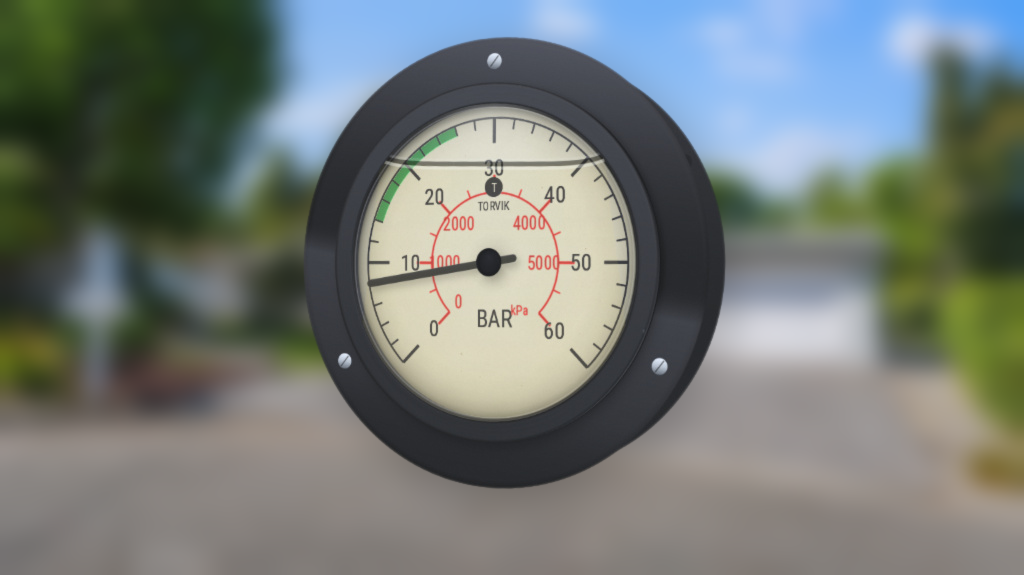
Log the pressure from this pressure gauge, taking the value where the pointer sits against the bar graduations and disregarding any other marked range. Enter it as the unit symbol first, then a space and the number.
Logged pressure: bar 8
